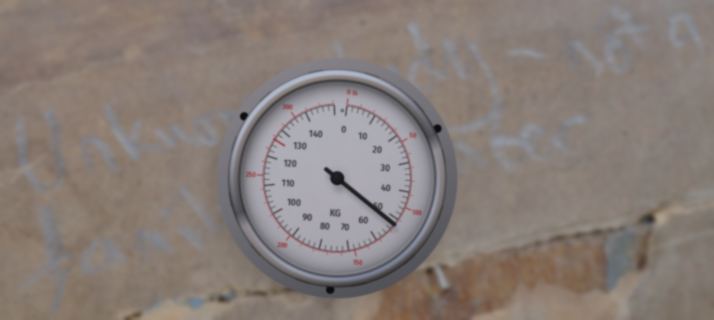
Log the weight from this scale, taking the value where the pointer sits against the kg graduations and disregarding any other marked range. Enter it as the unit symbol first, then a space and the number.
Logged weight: kg 52
